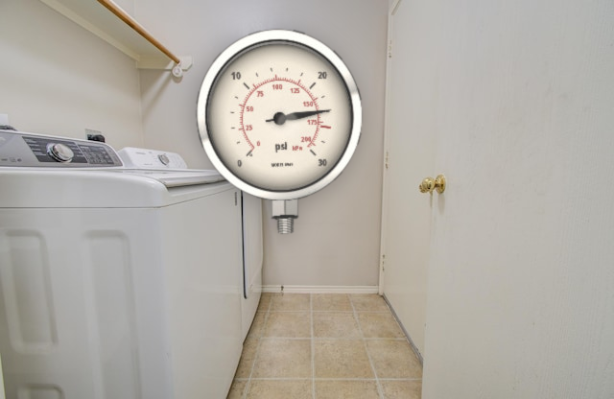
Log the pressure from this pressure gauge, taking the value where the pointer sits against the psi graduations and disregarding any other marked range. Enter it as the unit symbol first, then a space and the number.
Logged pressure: psi 24
